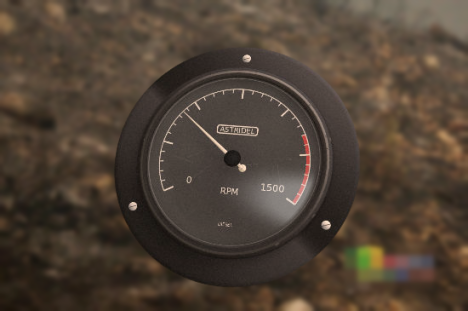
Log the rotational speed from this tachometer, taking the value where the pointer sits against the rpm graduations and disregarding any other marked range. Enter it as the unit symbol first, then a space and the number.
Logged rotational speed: rpm 425
